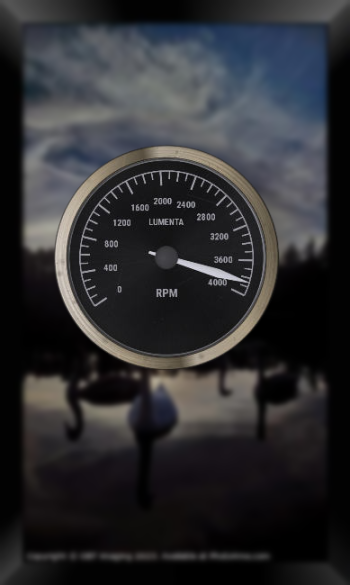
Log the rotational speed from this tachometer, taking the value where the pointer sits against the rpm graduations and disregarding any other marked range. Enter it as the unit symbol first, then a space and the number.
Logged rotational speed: rpm 3850
